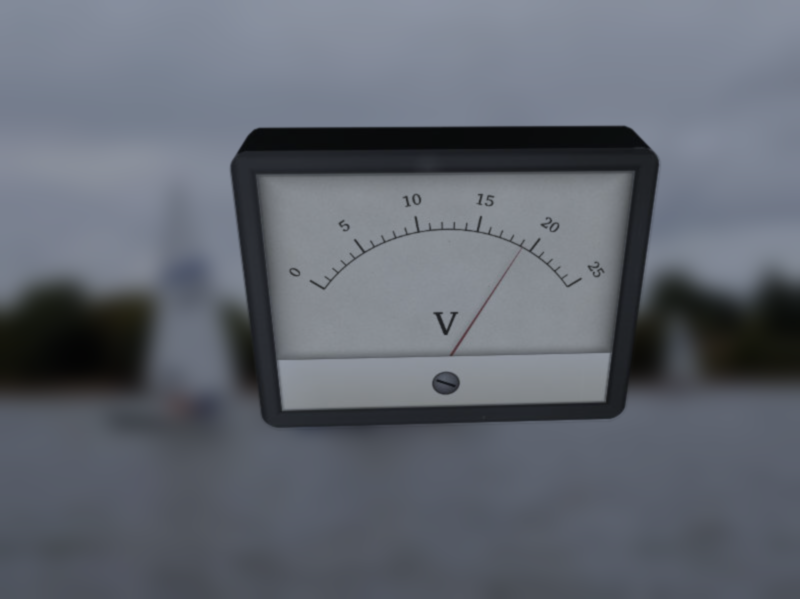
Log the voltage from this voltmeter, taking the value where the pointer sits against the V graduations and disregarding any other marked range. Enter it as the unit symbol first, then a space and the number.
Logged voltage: V 19
